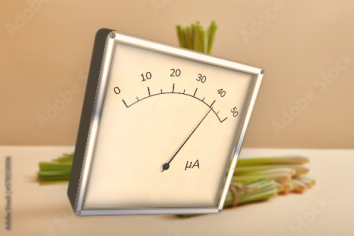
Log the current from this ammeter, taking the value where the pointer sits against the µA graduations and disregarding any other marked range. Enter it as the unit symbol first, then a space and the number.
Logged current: µA 40
